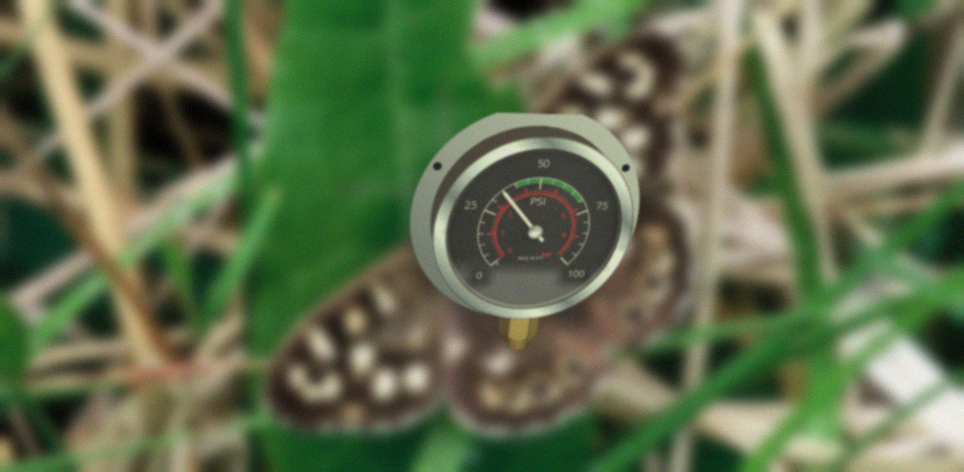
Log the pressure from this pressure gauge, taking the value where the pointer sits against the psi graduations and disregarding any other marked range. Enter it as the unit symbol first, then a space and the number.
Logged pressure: psi 35
